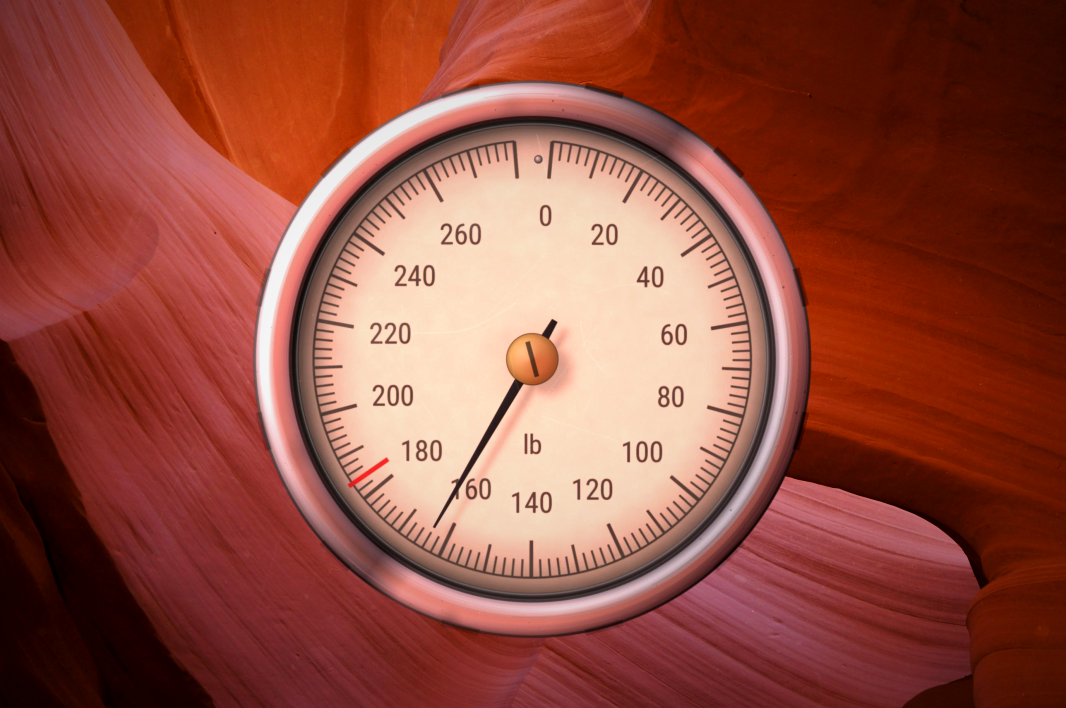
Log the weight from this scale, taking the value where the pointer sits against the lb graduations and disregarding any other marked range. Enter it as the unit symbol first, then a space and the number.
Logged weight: lb 164
